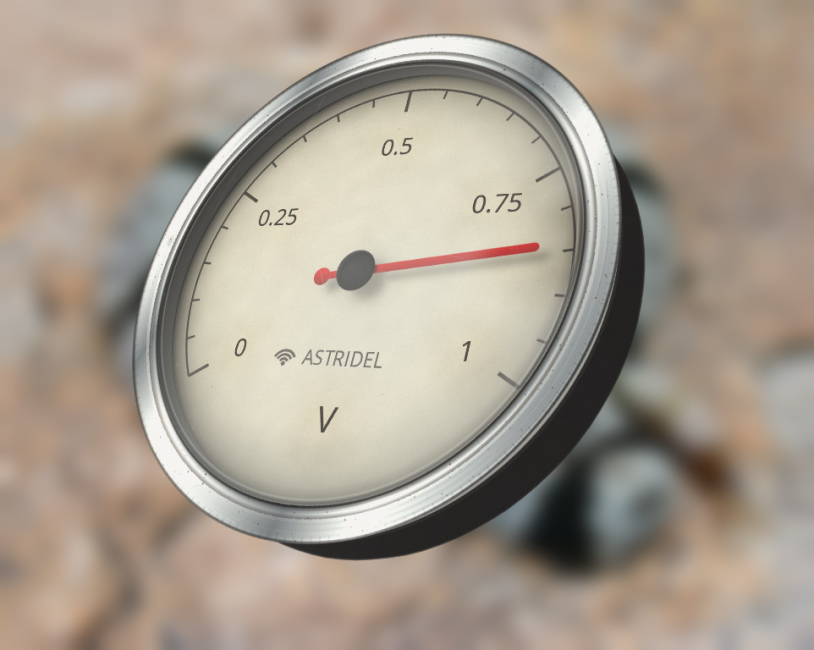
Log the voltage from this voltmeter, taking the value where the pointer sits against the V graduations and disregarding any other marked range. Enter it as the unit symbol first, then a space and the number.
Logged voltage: V 0.85
